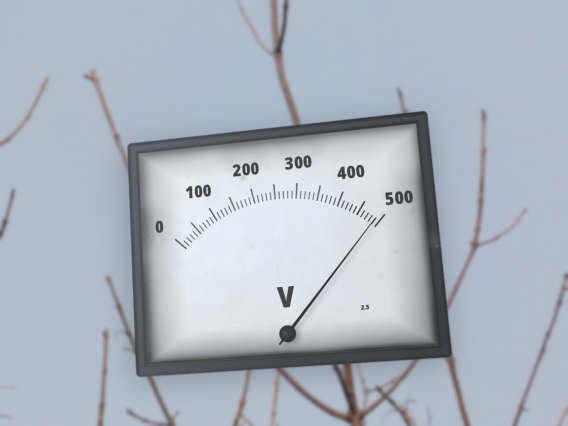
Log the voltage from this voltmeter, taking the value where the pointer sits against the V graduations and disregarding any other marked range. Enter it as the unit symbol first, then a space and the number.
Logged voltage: V 490
